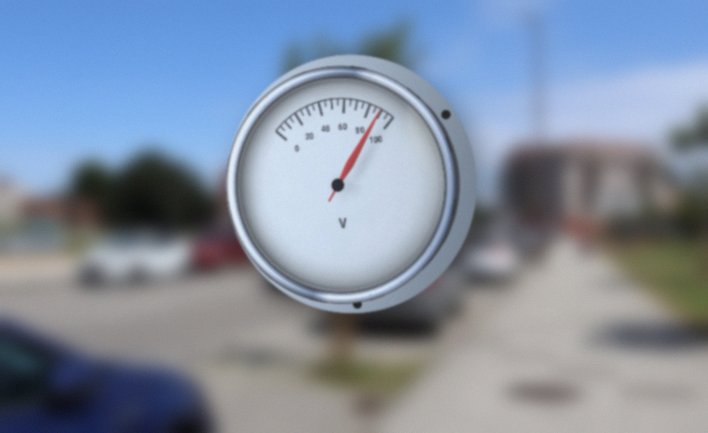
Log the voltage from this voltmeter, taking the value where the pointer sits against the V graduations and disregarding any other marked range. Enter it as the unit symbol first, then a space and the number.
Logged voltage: V 90
